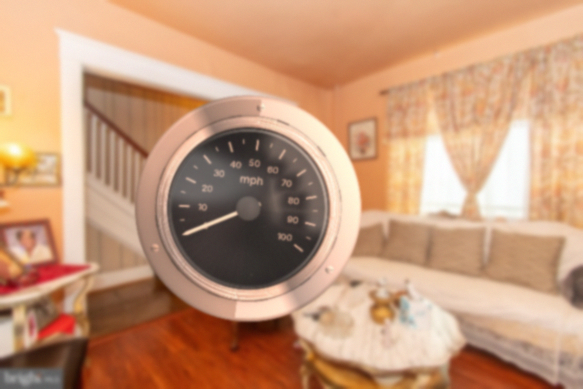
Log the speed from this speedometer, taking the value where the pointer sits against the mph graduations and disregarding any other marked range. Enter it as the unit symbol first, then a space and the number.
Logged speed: mph 0
